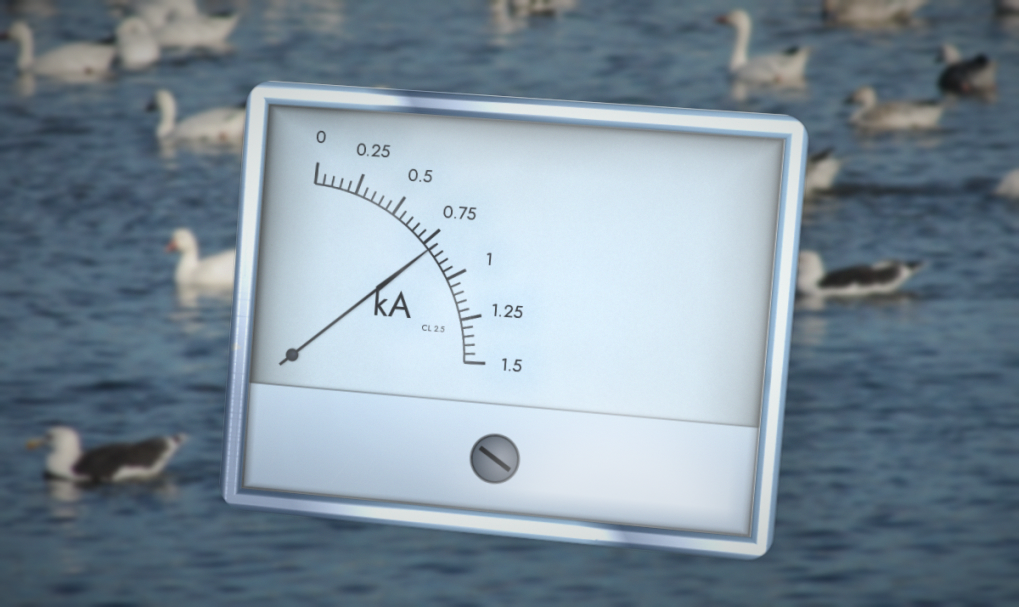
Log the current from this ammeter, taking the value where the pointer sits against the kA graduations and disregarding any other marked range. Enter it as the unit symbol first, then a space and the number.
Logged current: kA 0.8
